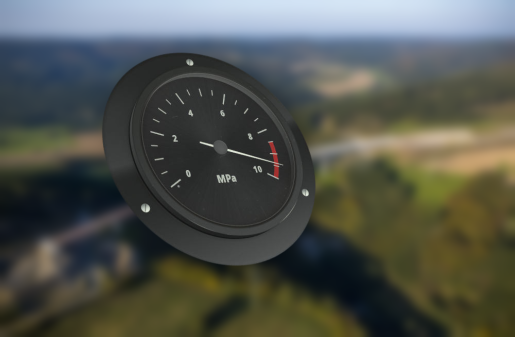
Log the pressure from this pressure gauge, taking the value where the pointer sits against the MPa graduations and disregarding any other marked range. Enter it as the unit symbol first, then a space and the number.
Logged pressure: MPa 9.5
